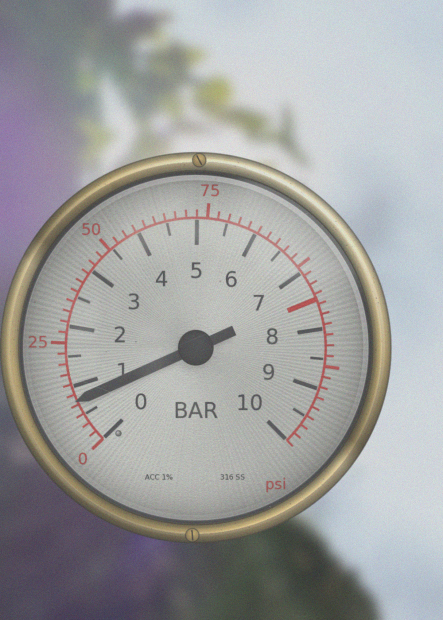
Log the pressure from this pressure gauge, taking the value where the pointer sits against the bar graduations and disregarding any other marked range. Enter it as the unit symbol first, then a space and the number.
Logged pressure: bar 0.75
